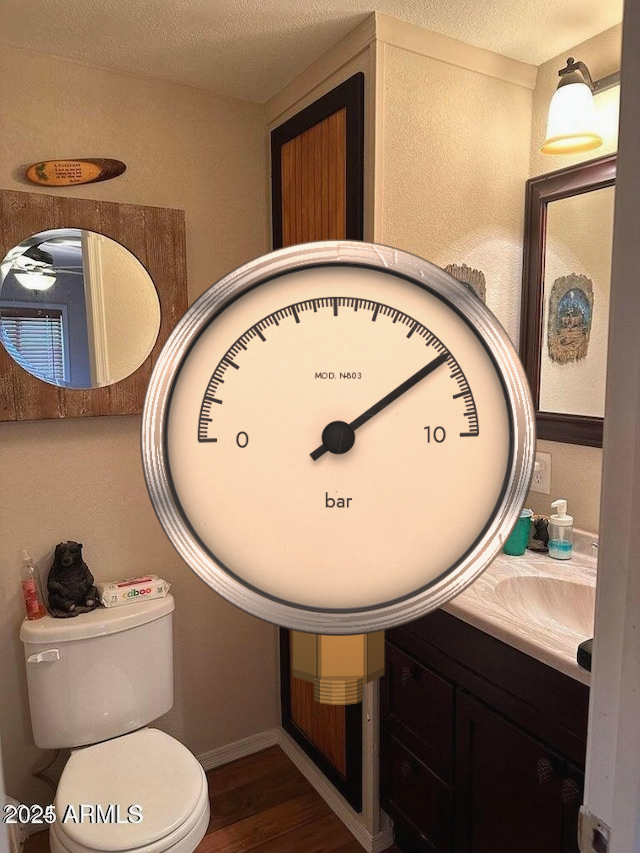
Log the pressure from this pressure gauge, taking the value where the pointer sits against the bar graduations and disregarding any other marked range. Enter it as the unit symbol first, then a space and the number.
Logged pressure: bar 8
